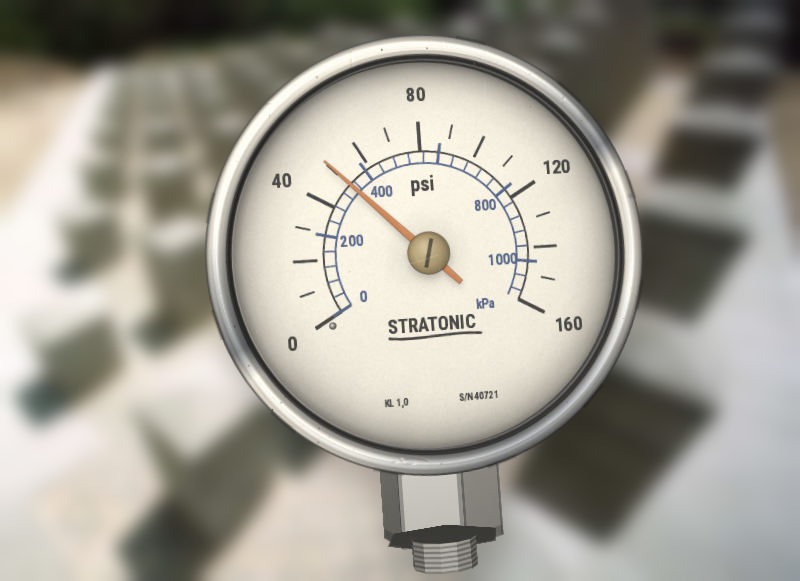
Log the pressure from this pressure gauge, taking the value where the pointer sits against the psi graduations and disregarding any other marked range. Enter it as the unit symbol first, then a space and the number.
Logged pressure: psi 50
